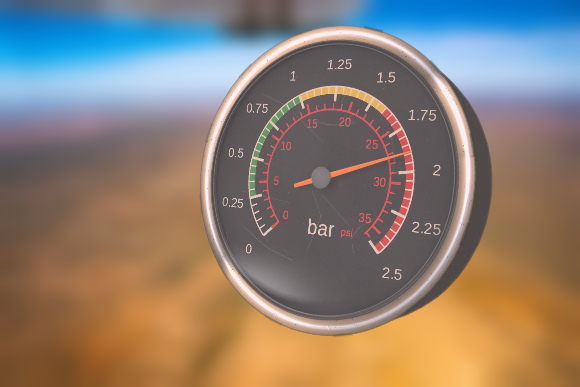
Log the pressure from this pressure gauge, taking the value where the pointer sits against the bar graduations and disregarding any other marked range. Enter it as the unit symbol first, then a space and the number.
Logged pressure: bar 1.9
